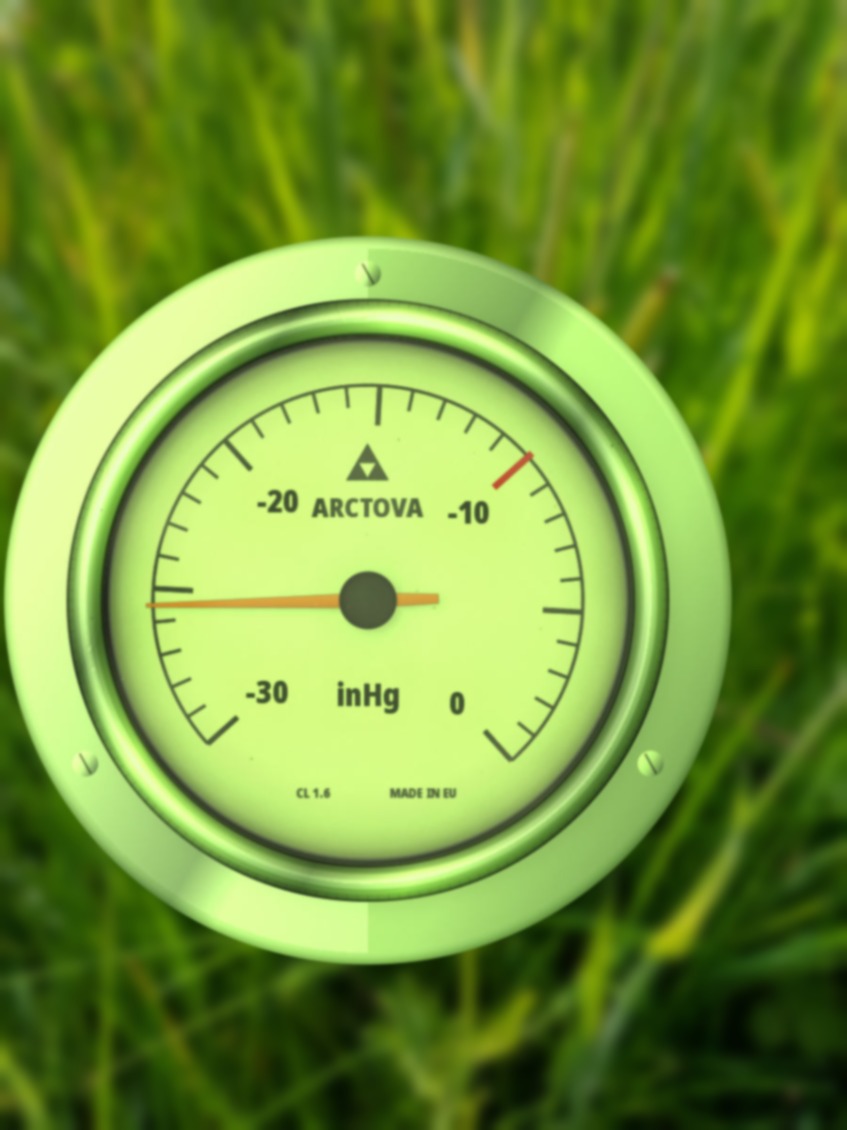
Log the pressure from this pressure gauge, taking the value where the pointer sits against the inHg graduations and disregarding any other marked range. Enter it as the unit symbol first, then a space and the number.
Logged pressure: inHg -25.5
